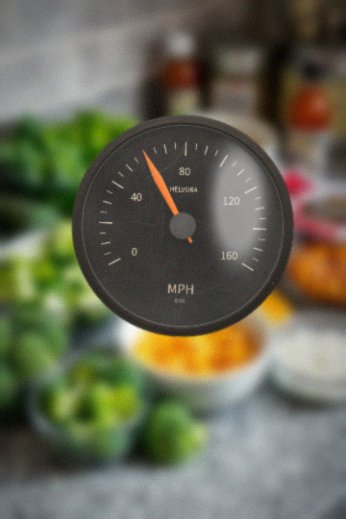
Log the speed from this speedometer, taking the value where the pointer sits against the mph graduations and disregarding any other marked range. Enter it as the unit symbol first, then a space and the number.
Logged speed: mph 60
